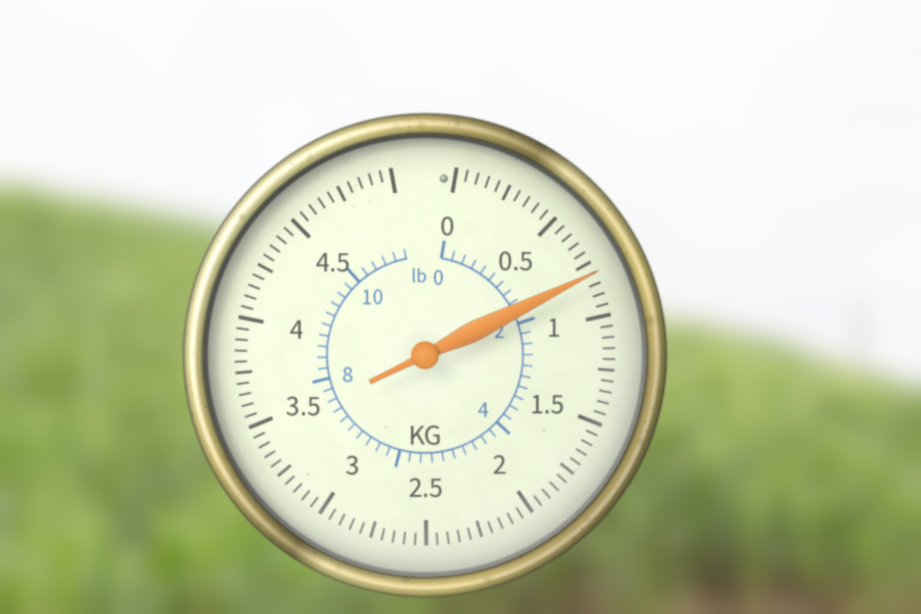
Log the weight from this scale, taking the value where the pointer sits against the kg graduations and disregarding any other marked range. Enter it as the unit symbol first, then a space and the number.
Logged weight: kg 0.8
